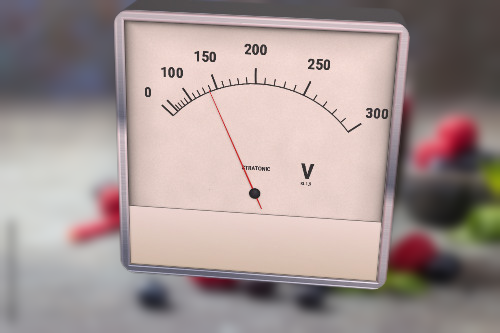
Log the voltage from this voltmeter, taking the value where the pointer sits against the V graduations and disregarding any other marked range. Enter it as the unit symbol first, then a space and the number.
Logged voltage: V 140
